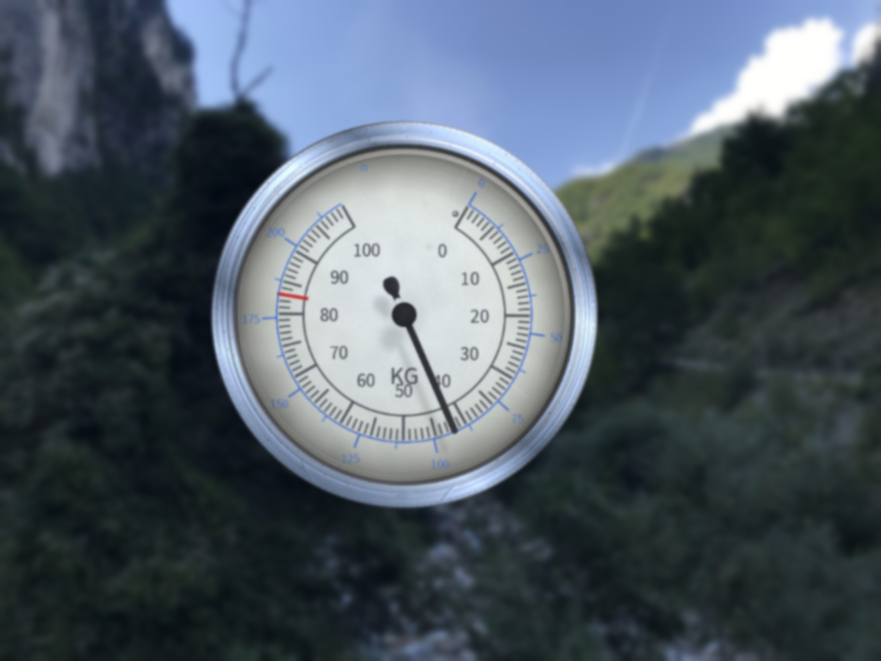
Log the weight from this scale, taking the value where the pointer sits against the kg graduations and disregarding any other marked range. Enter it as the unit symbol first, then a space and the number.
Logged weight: kg 42
